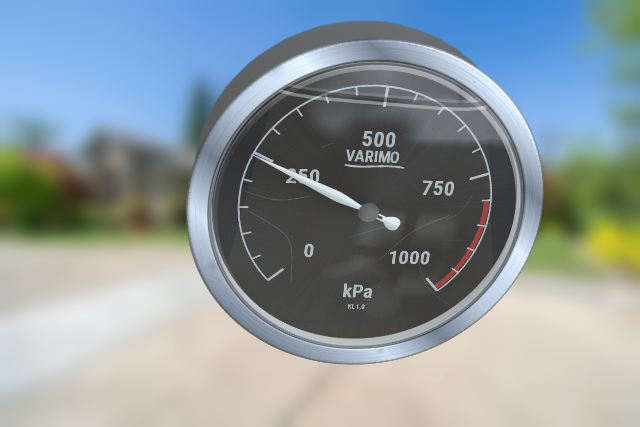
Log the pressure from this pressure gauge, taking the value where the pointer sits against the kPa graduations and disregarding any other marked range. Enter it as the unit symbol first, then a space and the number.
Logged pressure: kPa 250
